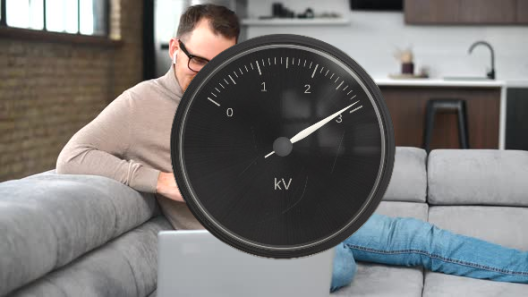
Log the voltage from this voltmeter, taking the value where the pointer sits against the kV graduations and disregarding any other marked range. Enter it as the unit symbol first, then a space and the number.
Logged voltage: kV 2.9
